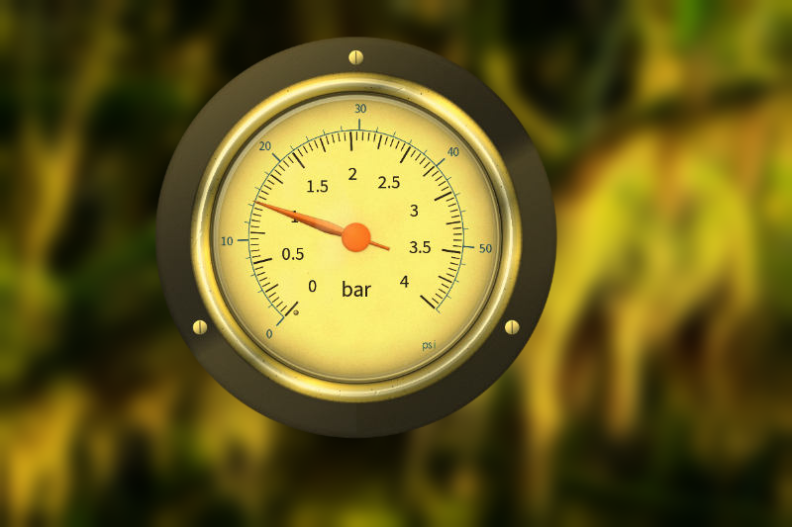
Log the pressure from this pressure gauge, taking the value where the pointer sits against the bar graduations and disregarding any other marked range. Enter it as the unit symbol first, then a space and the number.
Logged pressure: bar 1
